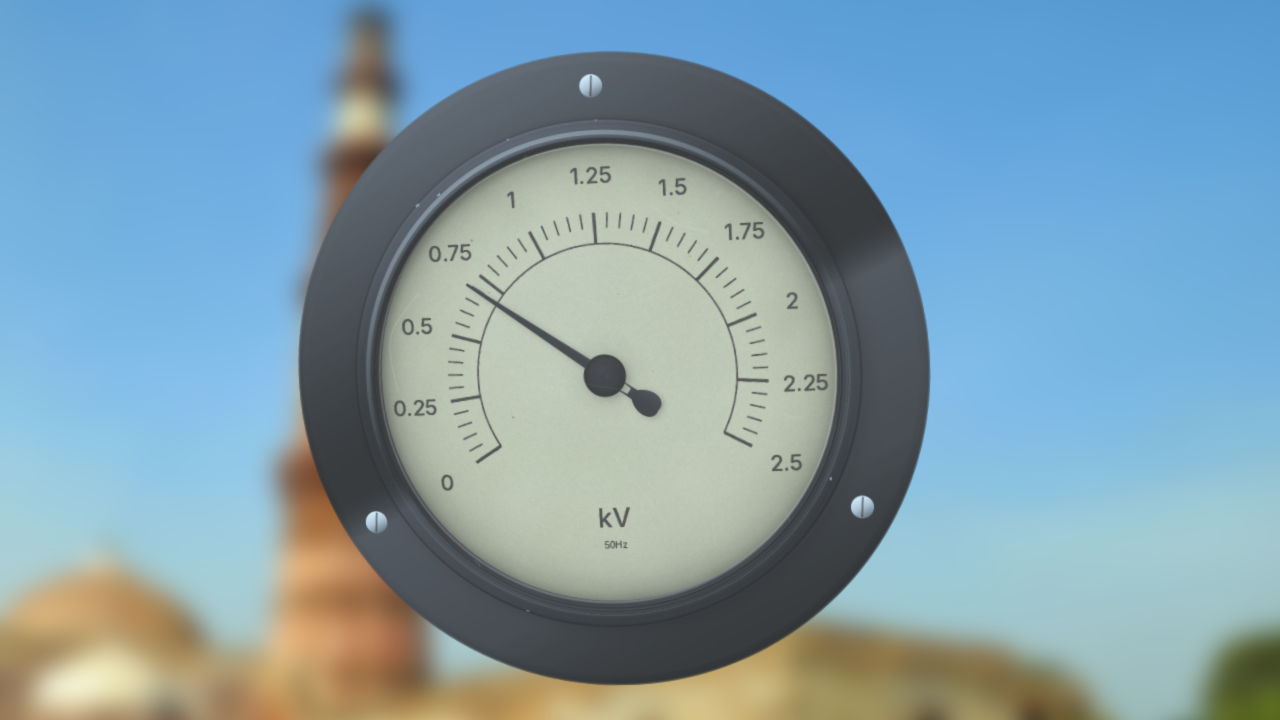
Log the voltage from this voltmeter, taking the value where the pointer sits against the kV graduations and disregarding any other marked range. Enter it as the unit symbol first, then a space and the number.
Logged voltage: kV 0.7
